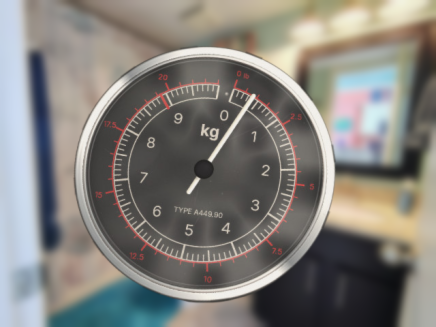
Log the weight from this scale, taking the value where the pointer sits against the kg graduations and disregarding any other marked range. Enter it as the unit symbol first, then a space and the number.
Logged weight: kg 0.4
